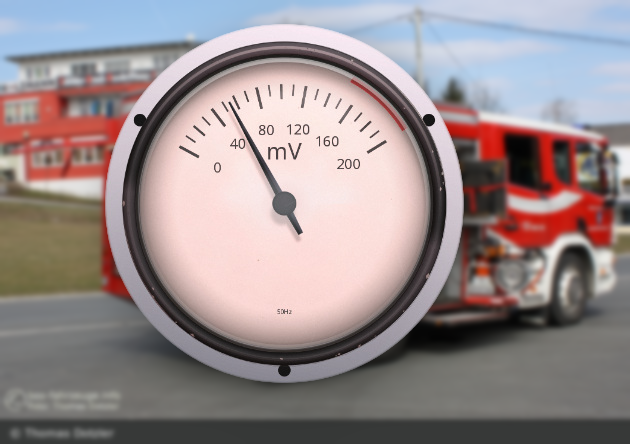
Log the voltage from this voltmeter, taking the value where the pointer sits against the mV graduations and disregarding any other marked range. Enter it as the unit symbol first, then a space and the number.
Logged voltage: mV 55
